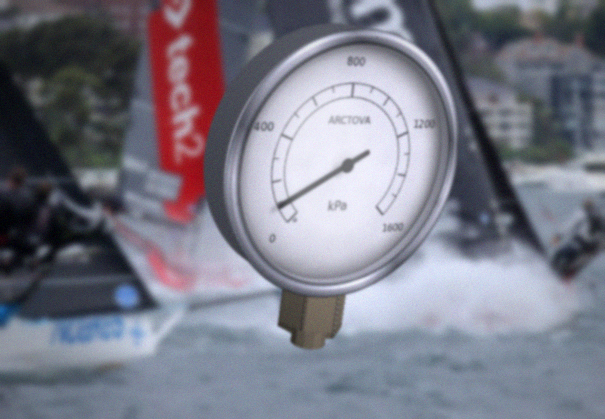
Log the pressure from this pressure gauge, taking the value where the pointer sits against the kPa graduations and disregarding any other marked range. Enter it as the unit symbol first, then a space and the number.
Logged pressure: kPa 100
